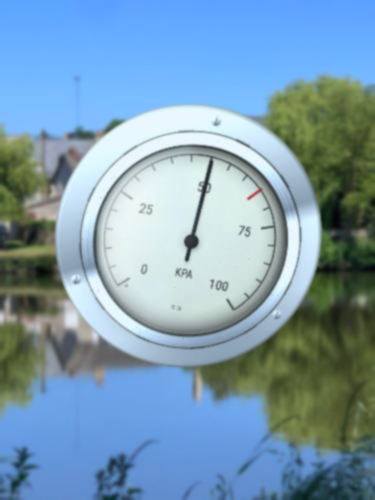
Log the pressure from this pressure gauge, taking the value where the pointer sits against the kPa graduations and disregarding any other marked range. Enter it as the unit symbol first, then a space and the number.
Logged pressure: kPa 50
